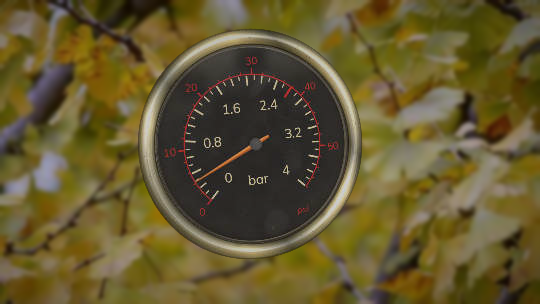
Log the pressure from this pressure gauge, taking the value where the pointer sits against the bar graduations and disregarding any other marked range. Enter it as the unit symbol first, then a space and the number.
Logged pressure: bar 0.3
